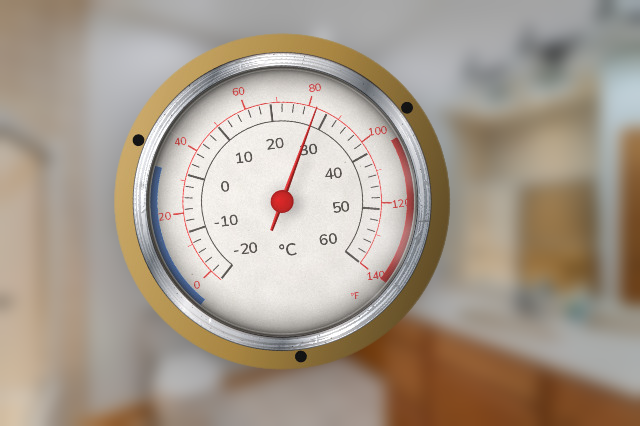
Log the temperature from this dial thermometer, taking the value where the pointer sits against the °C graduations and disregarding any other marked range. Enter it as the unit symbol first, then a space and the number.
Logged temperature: °C 28
